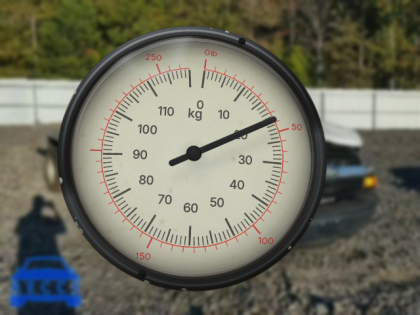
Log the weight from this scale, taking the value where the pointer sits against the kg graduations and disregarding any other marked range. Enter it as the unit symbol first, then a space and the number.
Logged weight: kg 20
